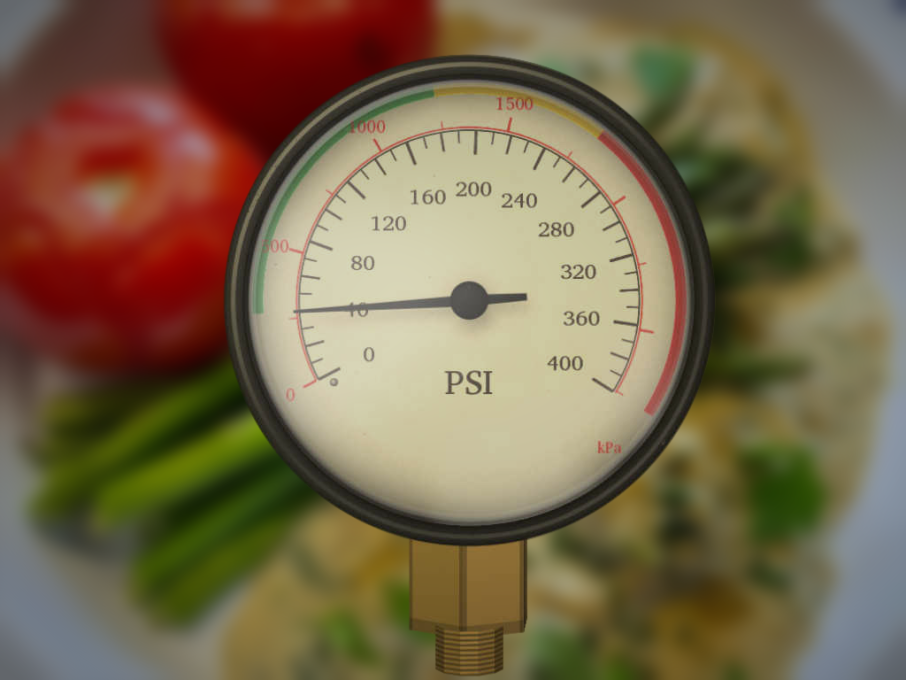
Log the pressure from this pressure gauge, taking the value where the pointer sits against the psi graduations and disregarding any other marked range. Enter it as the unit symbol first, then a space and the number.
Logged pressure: psi 40
